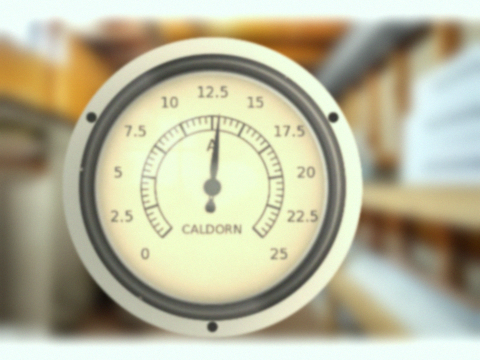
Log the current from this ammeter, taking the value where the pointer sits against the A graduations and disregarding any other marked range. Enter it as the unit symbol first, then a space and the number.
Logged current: A 13
